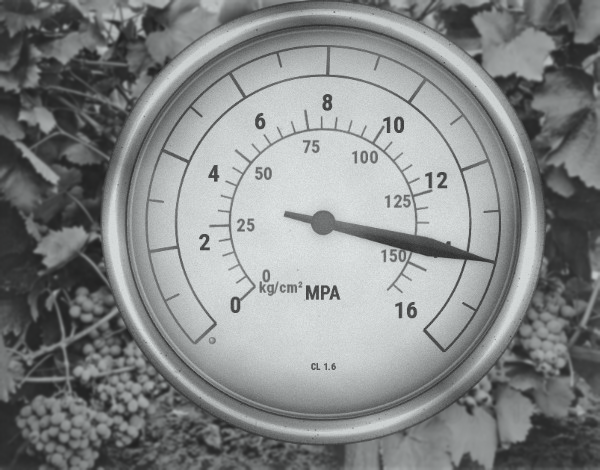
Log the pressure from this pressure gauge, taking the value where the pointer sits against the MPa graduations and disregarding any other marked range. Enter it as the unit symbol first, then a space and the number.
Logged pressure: MPa 14
